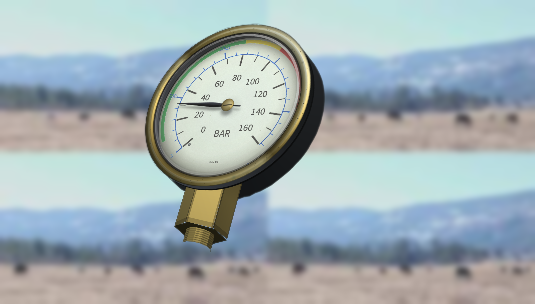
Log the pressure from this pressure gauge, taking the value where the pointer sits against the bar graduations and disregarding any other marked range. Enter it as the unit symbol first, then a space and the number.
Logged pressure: bar 30
